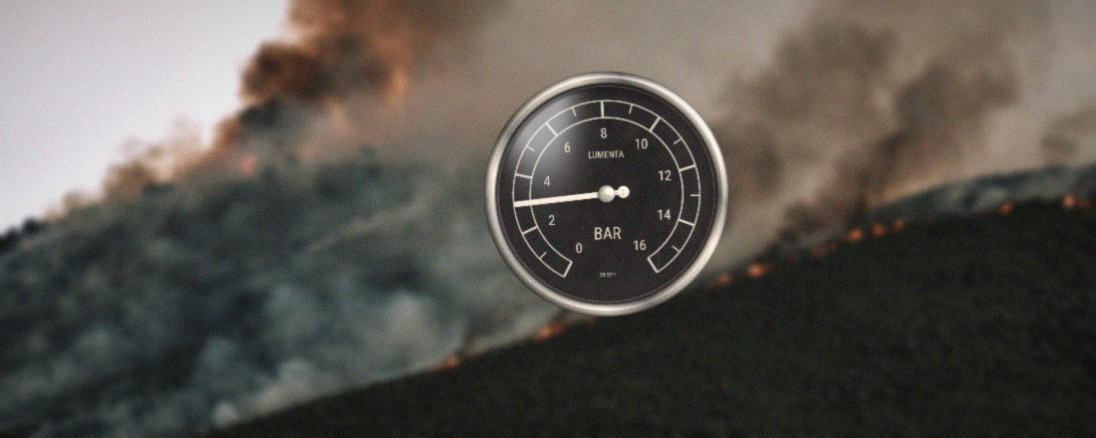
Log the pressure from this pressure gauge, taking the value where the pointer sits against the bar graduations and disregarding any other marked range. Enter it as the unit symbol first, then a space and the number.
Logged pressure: bar 3
